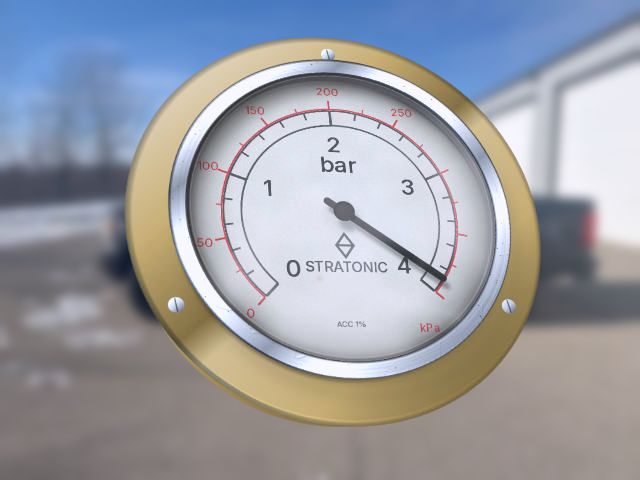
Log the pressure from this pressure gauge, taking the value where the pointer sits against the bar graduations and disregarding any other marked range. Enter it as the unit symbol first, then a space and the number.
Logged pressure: bar 3.9
